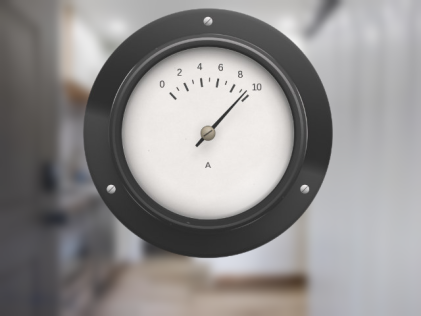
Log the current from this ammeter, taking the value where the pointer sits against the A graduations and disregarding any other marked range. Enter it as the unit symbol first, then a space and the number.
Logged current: A 9.5
